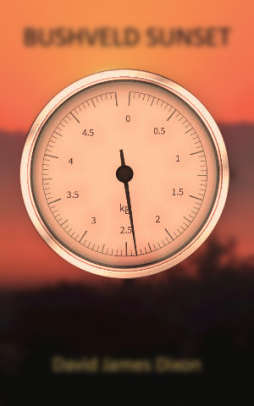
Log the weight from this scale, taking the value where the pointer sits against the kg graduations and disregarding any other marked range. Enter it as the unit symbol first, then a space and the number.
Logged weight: kg 2.4
